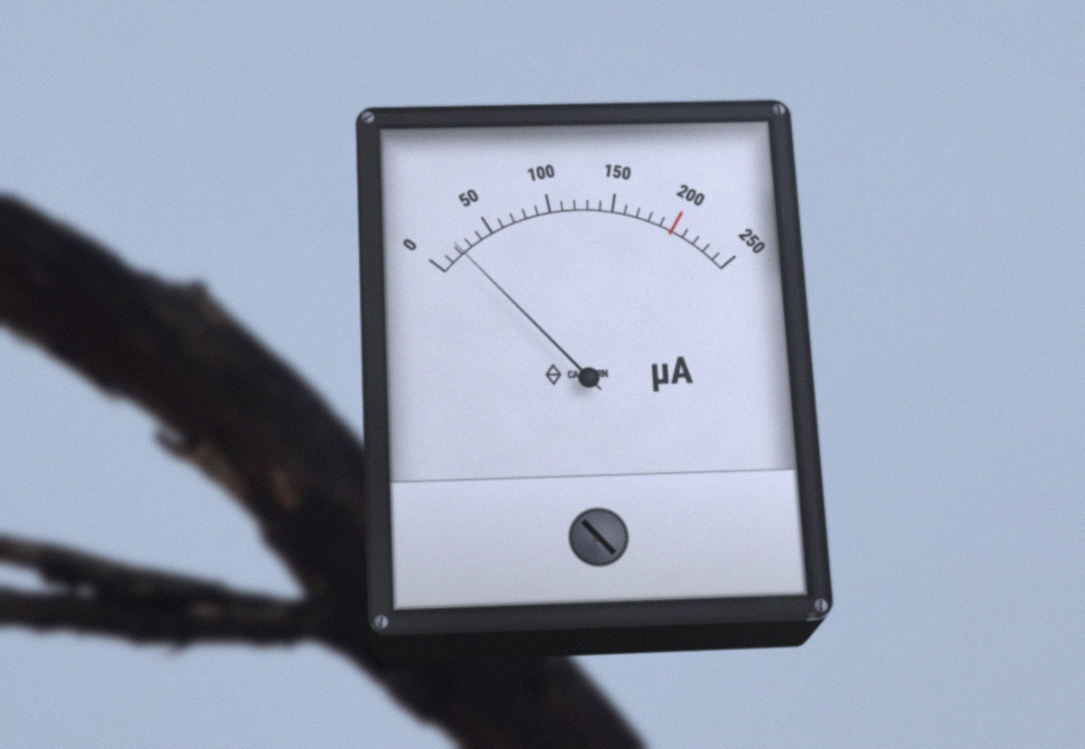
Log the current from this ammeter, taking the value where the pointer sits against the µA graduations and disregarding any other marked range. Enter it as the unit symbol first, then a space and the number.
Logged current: µA 20
